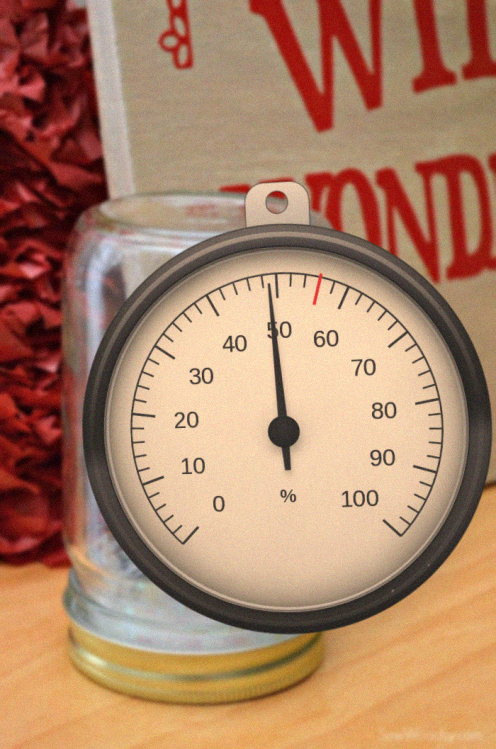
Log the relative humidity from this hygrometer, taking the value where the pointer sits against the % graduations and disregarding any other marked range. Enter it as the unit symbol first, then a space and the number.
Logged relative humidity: % 49
